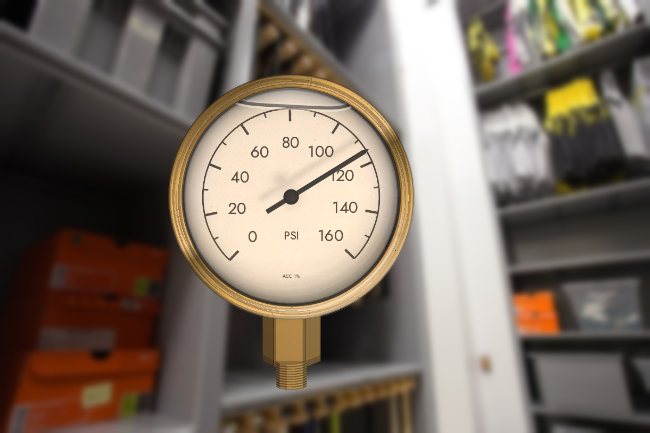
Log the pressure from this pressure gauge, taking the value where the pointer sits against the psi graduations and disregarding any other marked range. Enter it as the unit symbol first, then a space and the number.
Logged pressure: psi 115
